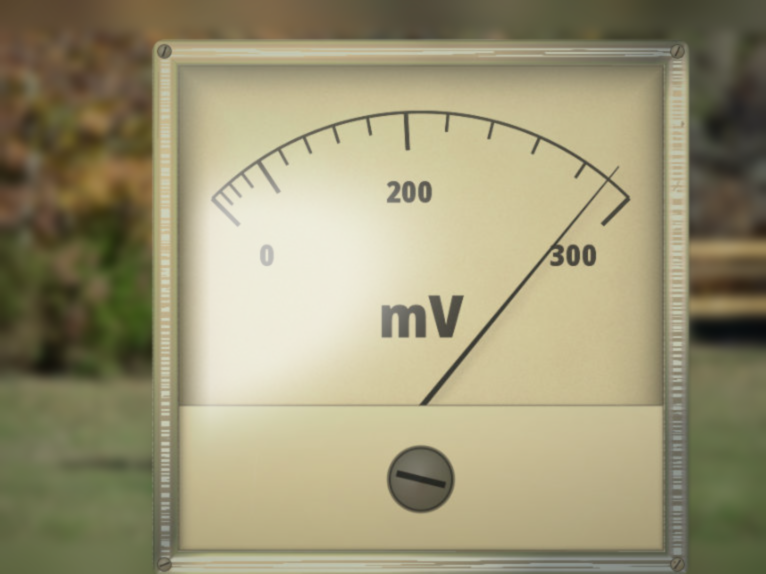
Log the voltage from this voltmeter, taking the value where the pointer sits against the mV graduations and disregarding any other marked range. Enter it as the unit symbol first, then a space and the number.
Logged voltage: mV 290
